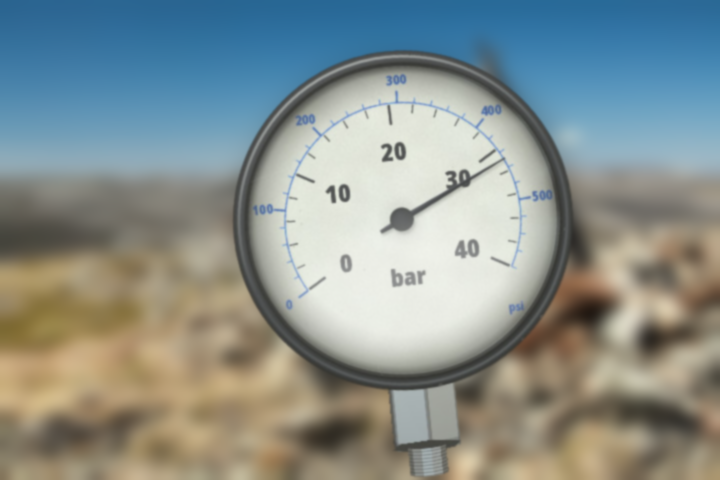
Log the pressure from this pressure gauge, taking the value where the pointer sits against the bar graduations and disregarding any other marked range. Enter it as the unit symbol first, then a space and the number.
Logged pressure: bar 31
